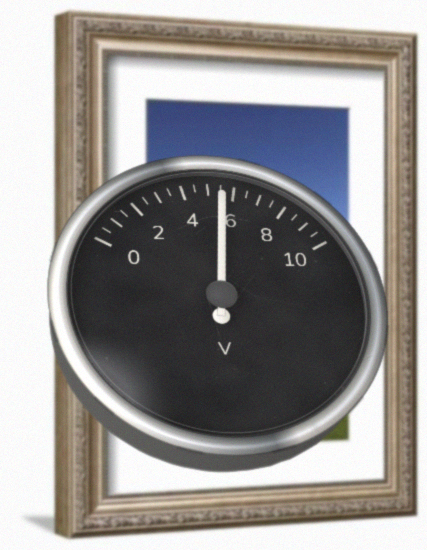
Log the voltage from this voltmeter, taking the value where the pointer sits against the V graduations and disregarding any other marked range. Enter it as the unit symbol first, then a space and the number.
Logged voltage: V 5.5
